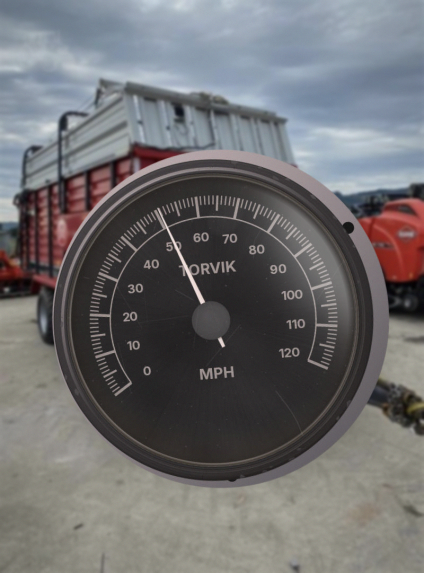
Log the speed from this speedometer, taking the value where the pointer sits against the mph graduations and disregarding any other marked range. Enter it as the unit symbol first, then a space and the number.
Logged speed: mph 51
